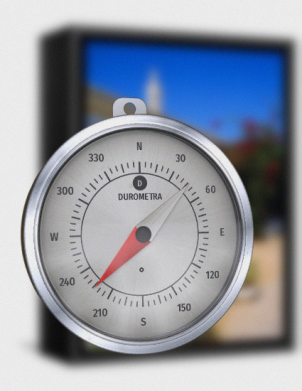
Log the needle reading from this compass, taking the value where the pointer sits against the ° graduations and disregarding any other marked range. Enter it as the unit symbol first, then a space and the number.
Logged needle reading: ° 225
